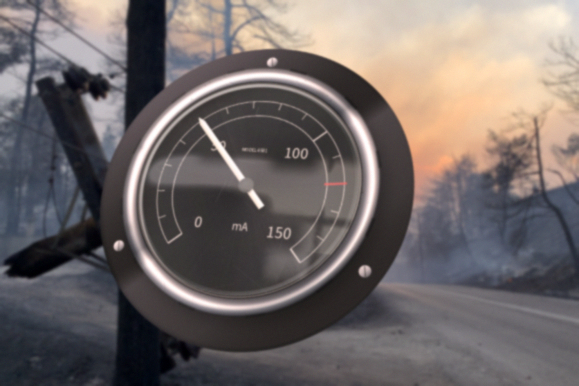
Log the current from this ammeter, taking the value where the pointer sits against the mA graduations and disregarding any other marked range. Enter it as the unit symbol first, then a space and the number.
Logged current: mA 50
